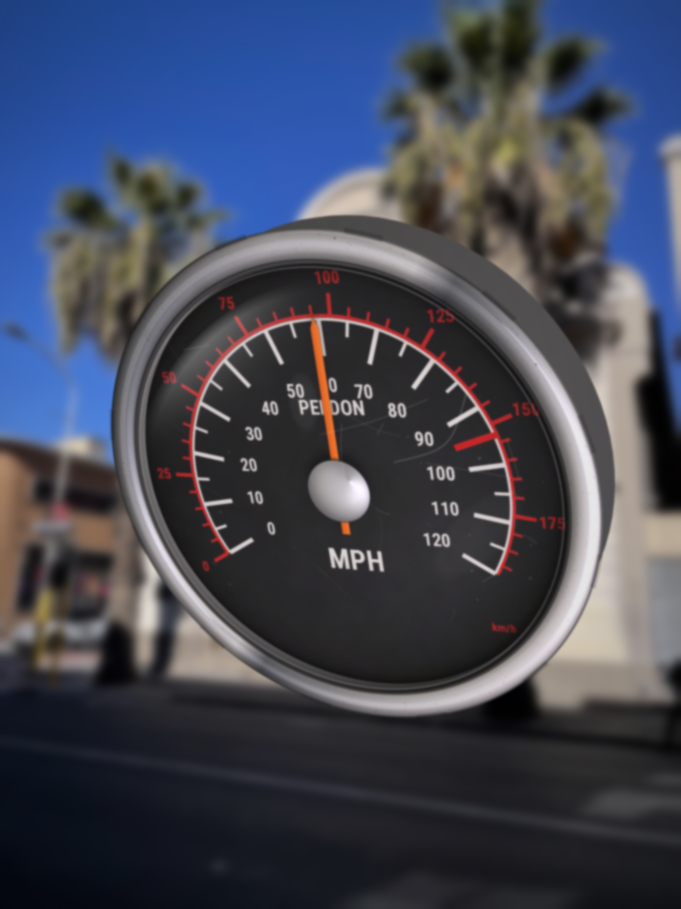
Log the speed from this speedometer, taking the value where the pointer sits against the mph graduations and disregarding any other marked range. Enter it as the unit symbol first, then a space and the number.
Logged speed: mph 60
